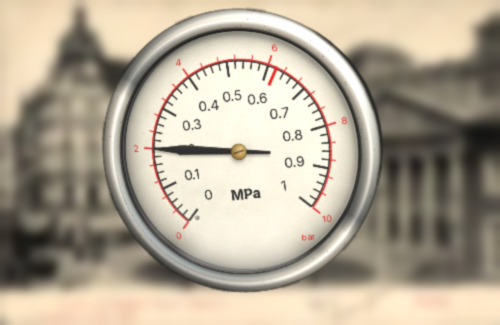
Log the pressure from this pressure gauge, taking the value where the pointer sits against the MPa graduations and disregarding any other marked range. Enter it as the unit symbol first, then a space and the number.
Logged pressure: MPa 0.2
